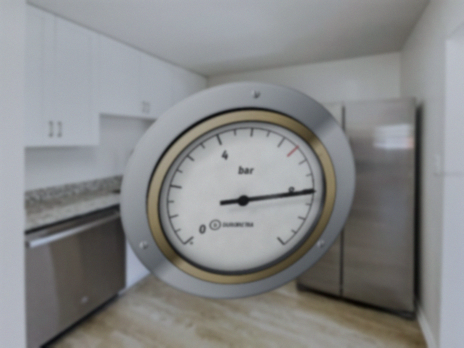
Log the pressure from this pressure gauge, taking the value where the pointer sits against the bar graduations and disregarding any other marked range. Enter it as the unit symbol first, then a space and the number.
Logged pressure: bar 8
